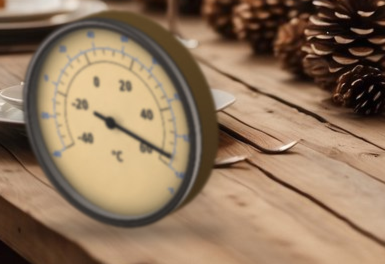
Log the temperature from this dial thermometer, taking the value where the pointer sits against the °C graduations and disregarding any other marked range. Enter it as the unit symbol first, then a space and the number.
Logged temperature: °C 56
